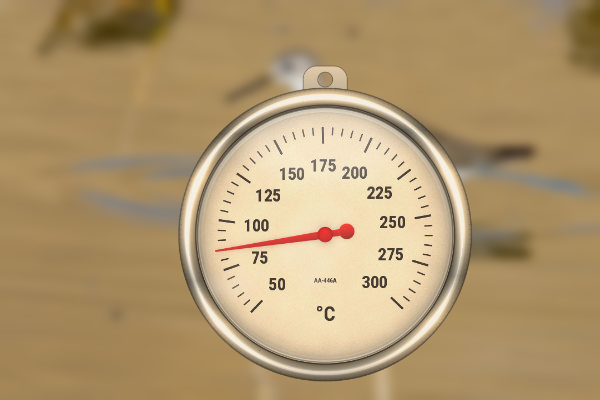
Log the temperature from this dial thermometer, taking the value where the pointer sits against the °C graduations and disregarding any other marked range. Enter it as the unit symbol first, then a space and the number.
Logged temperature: °C 85
